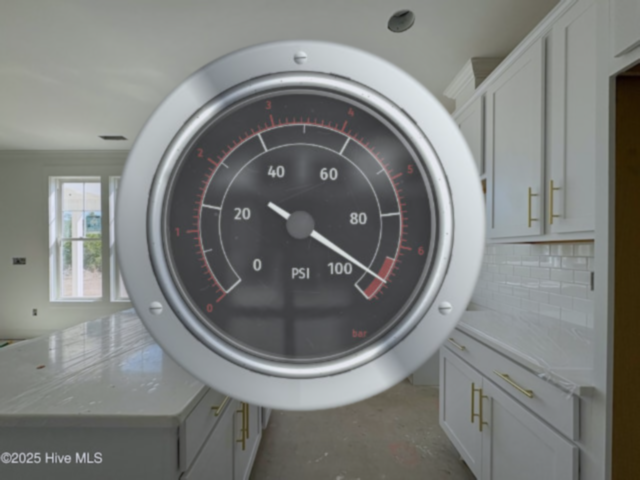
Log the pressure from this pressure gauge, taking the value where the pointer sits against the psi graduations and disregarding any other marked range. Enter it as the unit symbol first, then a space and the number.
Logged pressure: psi 95
